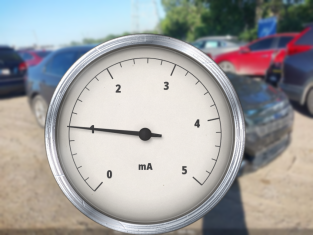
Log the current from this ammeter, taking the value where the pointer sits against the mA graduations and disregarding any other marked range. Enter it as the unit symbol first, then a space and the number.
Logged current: mA 1
